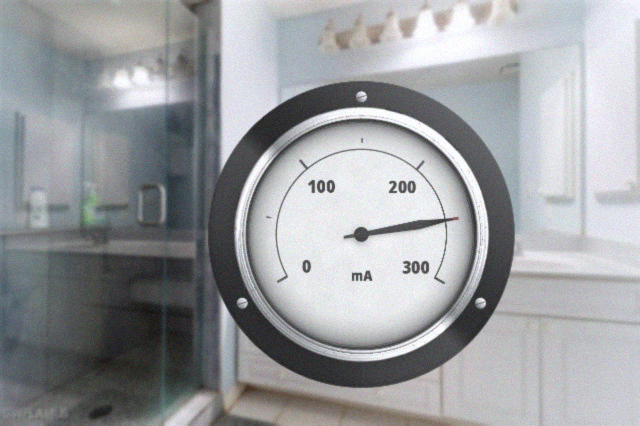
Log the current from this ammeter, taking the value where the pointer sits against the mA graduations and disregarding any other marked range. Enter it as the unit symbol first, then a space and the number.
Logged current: mA 250
